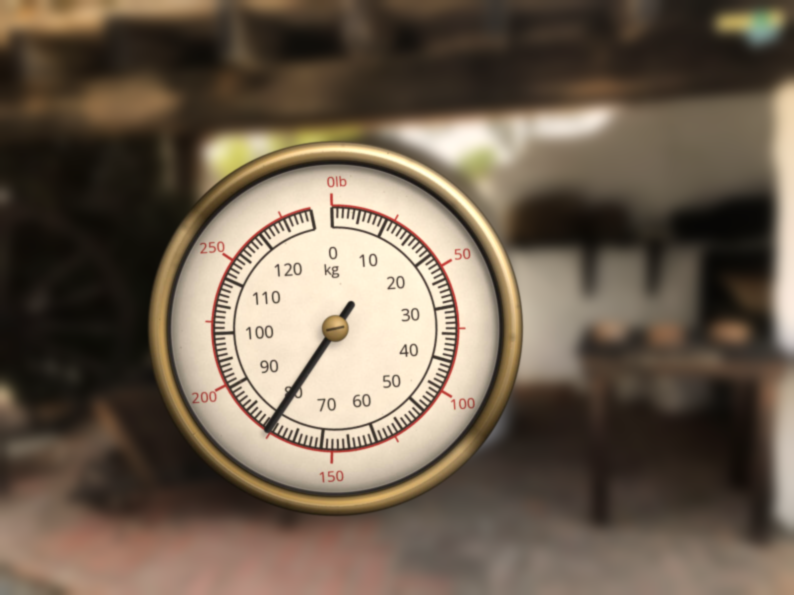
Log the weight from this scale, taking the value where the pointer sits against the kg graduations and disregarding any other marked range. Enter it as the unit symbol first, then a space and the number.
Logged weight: kg 80
